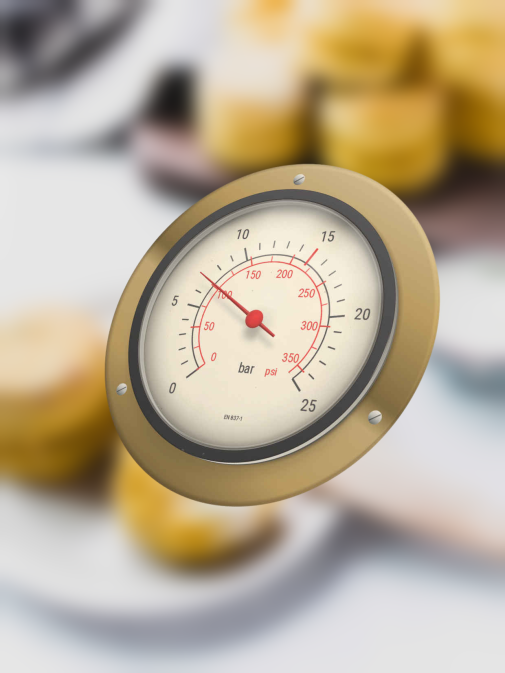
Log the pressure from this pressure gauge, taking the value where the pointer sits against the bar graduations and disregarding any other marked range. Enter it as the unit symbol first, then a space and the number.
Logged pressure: bar 7
